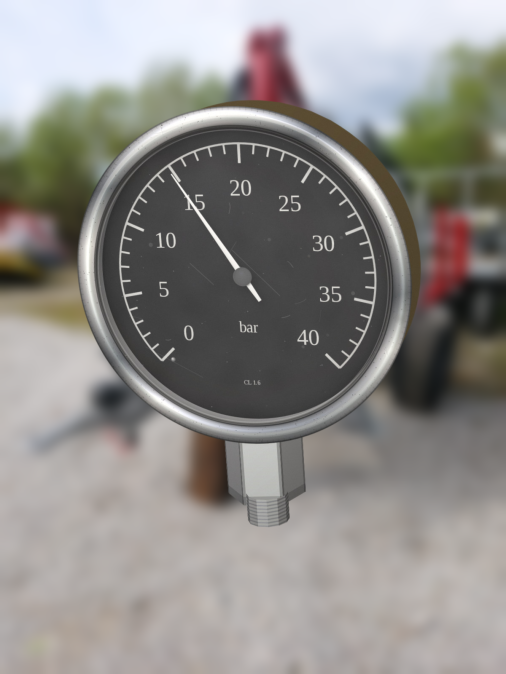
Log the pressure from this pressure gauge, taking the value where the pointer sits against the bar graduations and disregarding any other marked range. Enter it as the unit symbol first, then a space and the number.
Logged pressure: bar 15
